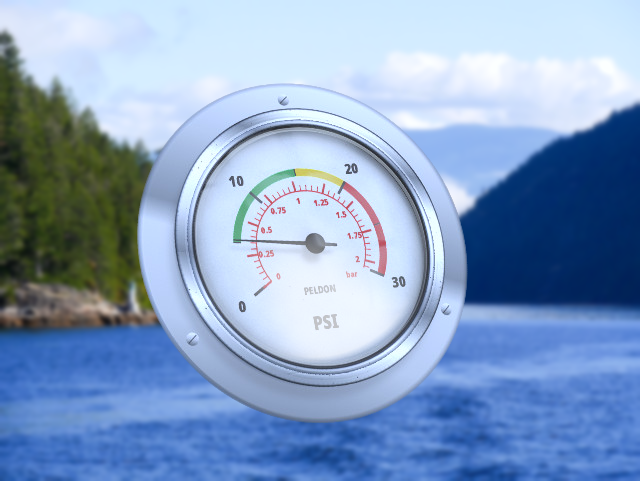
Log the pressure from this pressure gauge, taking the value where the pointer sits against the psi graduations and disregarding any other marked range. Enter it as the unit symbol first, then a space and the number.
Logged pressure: psi 5
